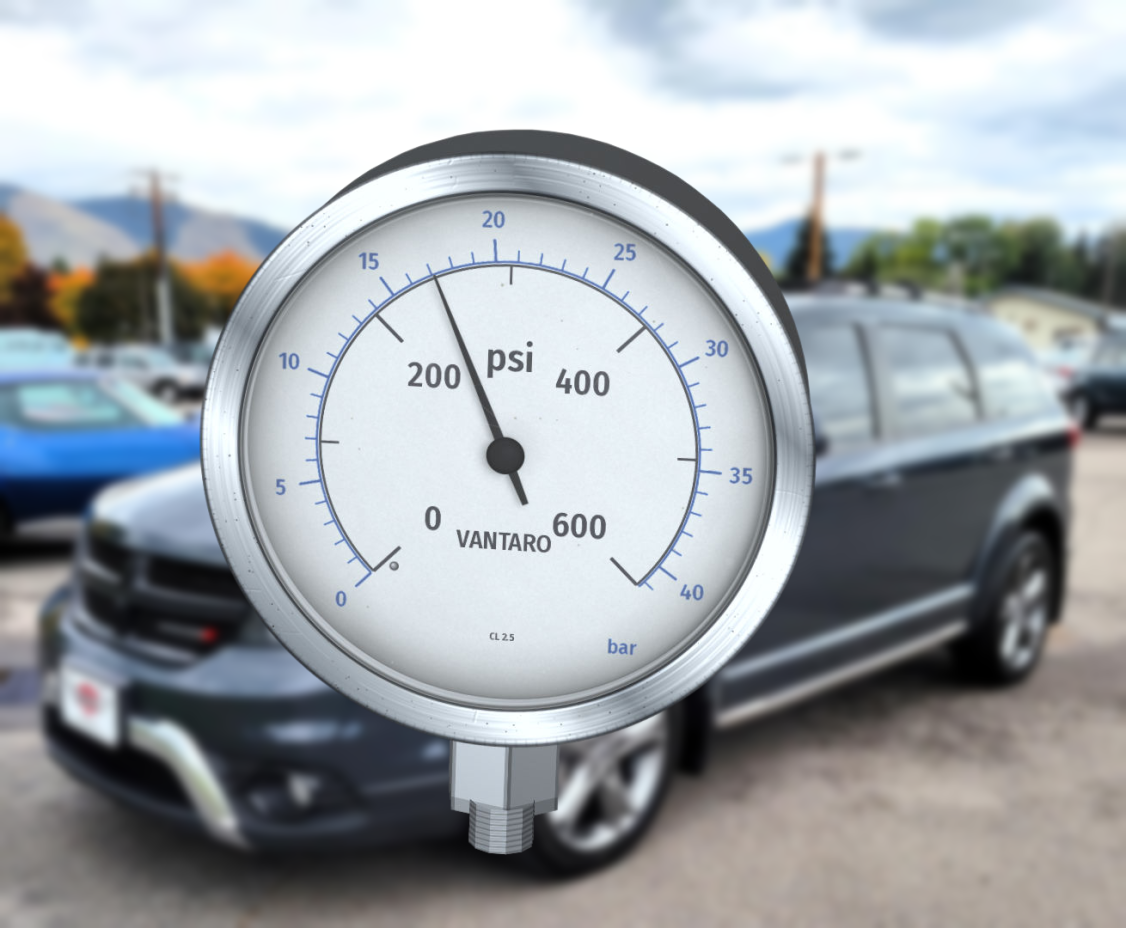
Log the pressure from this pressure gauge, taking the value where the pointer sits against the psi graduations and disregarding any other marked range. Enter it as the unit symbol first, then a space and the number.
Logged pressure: psi 250
